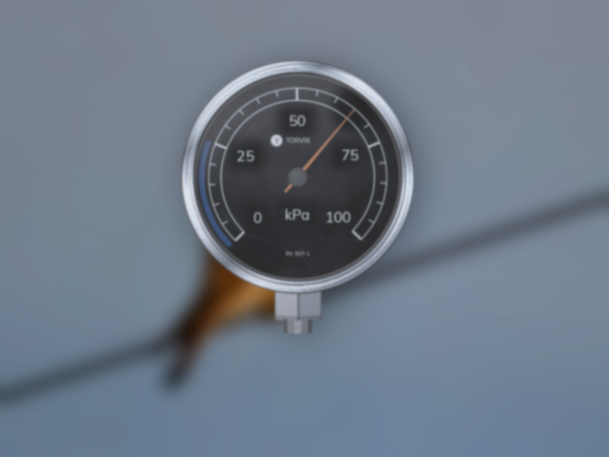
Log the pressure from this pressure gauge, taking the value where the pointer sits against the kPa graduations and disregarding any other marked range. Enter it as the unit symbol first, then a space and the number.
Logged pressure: kPa 65
